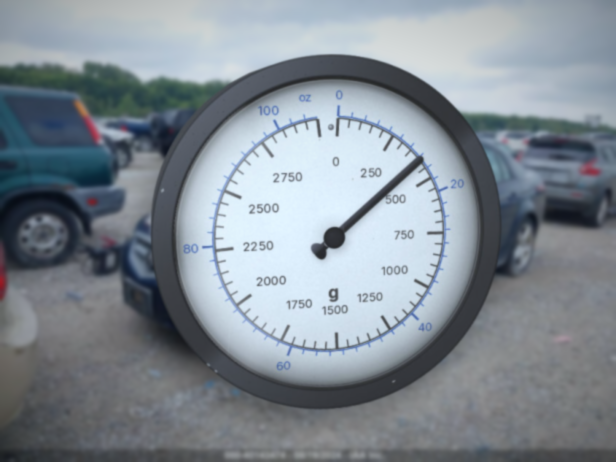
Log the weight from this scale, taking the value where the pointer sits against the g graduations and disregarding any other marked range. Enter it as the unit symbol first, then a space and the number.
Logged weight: g 400
